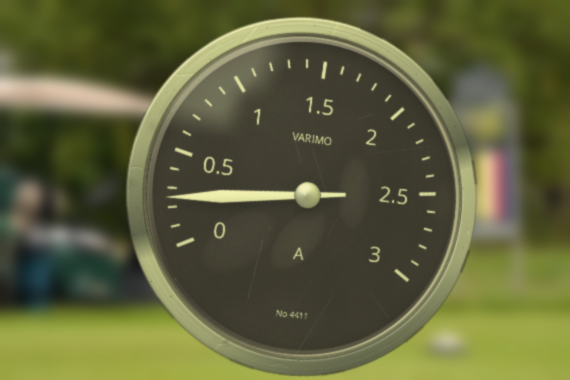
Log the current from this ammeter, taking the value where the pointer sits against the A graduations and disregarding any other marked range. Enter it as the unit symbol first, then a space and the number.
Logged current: A 0.25
